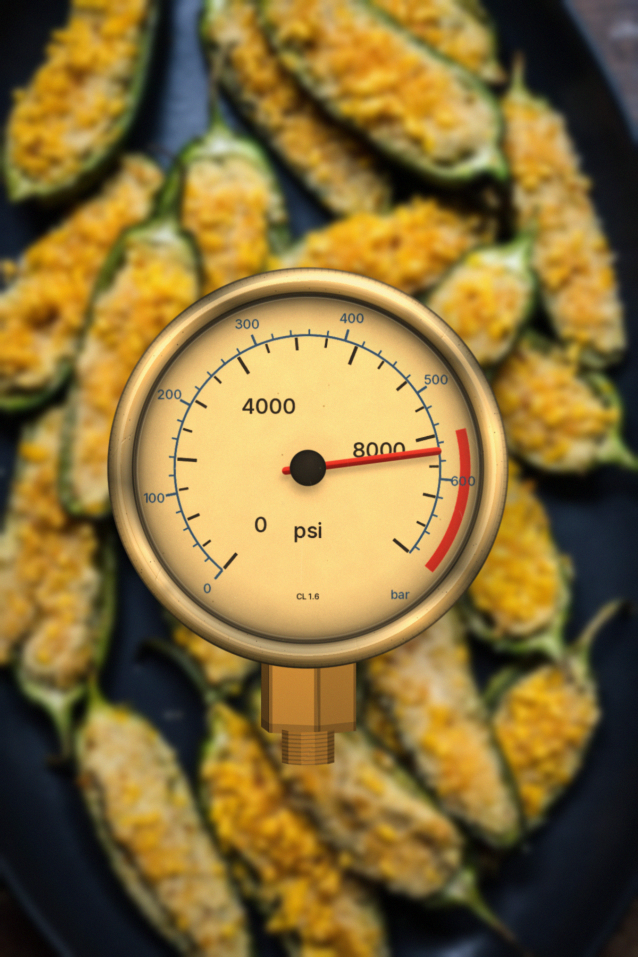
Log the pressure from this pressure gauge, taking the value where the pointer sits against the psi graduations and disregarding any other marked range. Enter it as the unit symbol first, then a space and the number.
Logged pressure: psi 8250
